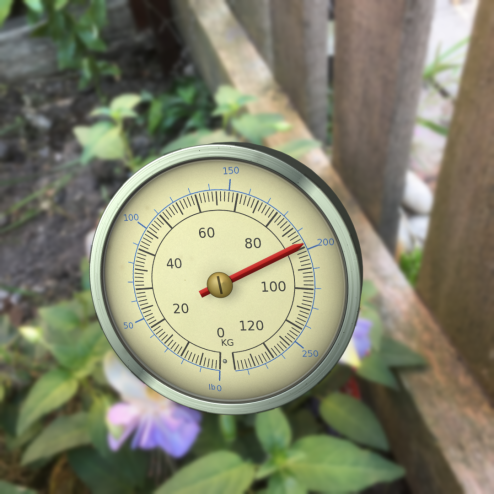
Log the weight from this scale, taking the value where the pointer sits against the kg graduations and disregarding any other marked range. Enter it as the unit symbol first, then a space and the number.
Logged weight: kg 89
